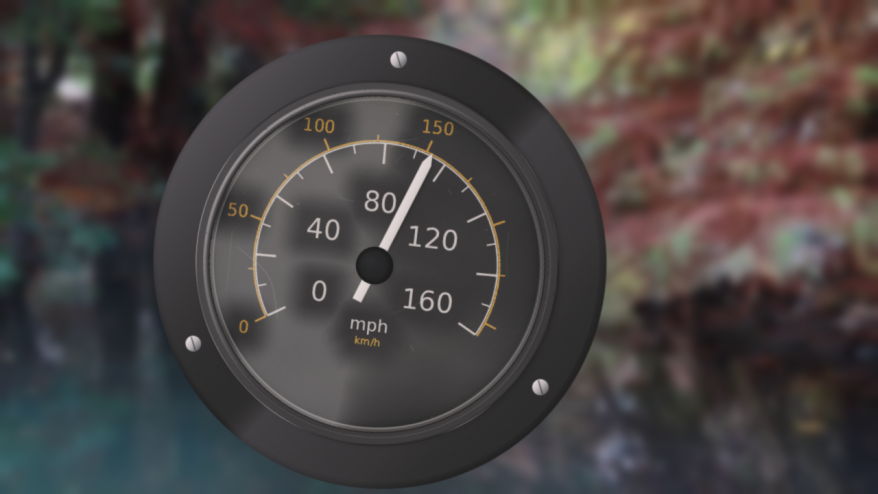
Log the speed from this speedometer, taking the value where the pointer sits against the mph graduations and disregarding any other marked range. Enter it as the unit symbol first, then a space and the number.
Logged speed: mph 95
